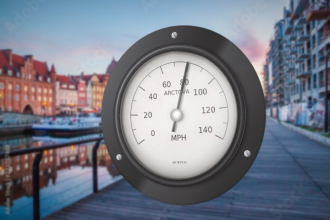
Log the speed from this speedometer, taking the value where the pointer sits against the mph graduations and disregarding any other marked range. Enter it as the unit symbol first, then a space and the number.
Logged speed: mph 80
